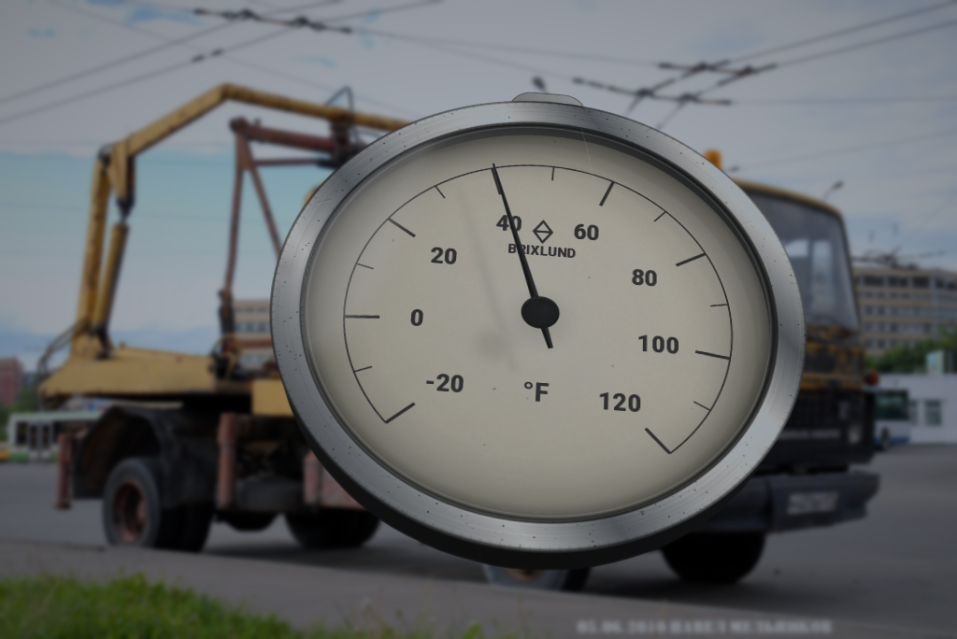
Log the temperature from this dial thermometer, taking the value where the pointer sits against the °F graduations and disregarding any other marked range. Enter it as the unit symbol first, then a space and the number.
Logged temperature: °F 40
